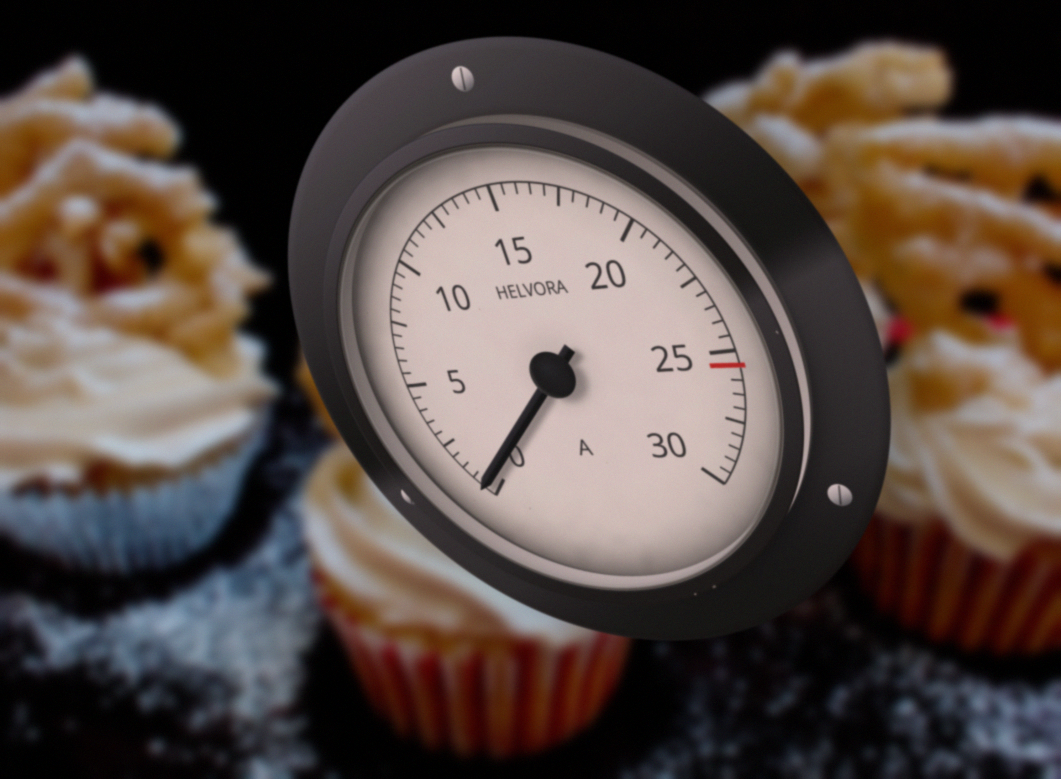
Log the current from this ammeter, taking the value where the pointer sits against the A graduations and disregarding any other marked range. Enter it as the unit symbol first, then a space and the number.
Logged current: A 0.5
